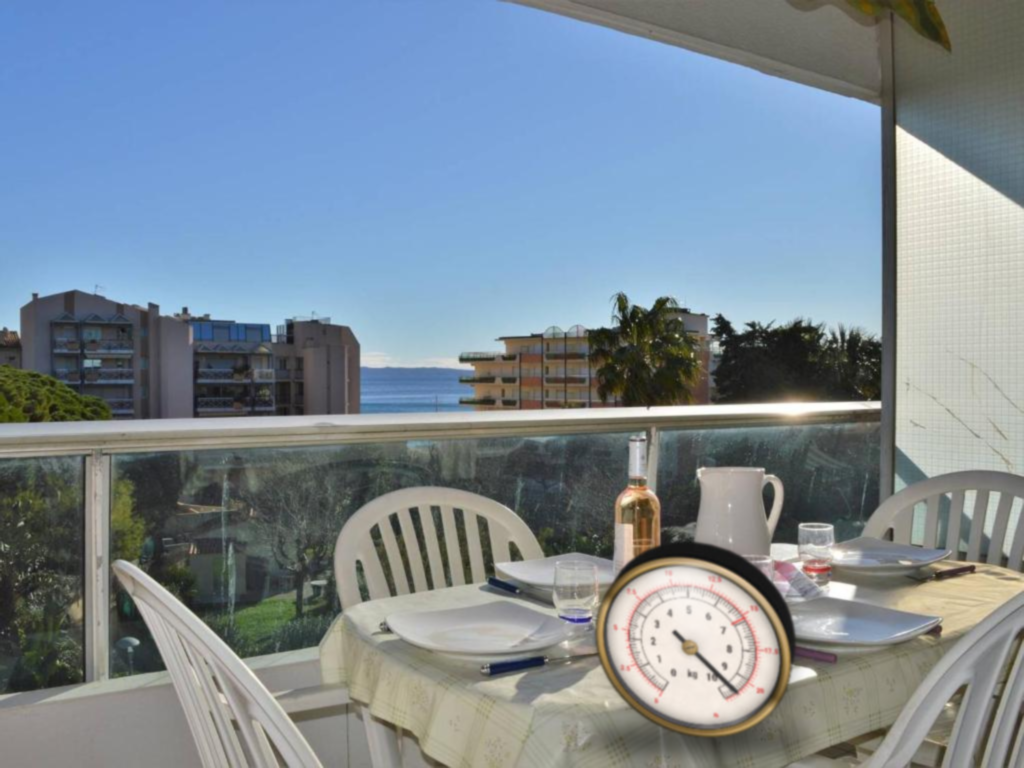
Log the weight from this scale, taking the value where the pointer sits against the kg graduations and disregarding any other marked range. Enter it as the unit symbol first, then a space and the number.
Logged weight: kg 9.5
